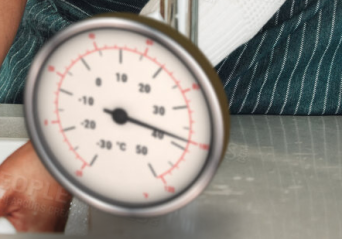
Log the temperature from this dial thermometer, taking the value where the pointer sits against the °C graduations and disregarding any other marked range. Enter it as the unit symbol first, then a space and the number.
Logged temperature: °C 37.5
